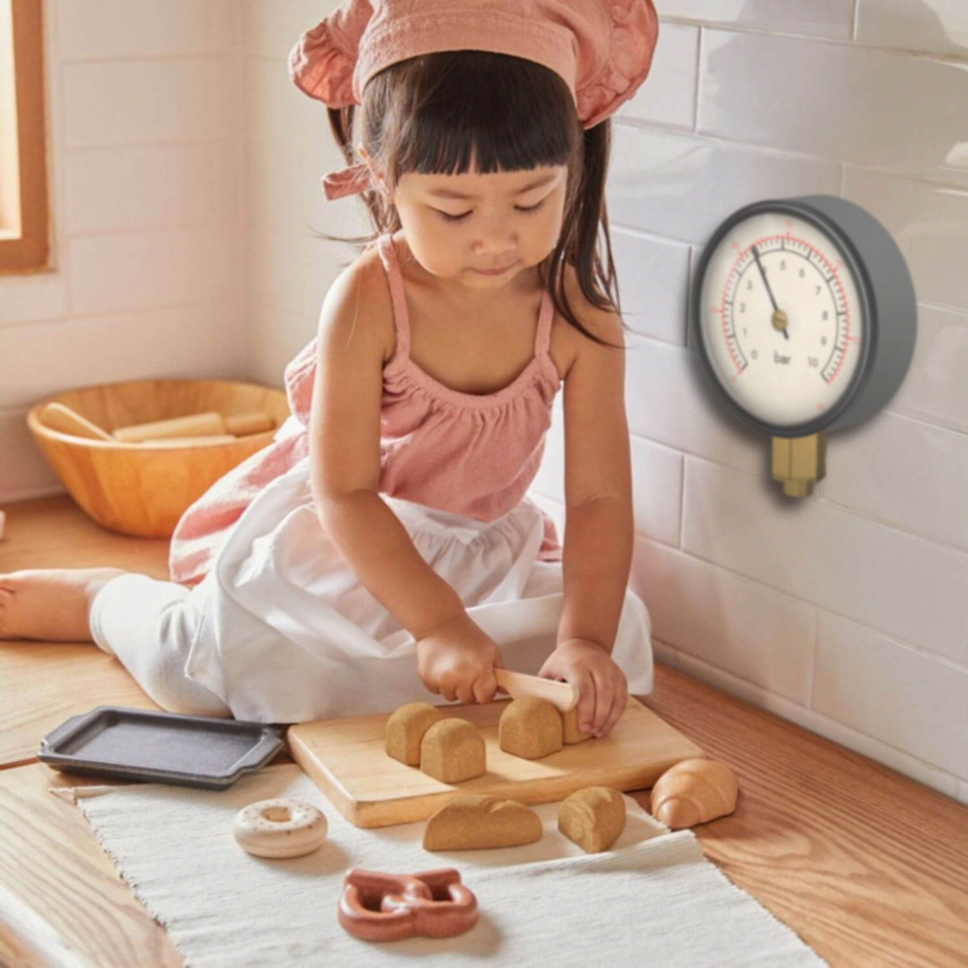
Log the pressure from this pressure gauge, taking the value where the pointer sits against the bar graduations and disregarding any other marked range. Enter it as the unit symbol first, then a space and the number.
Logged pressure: bar 4
